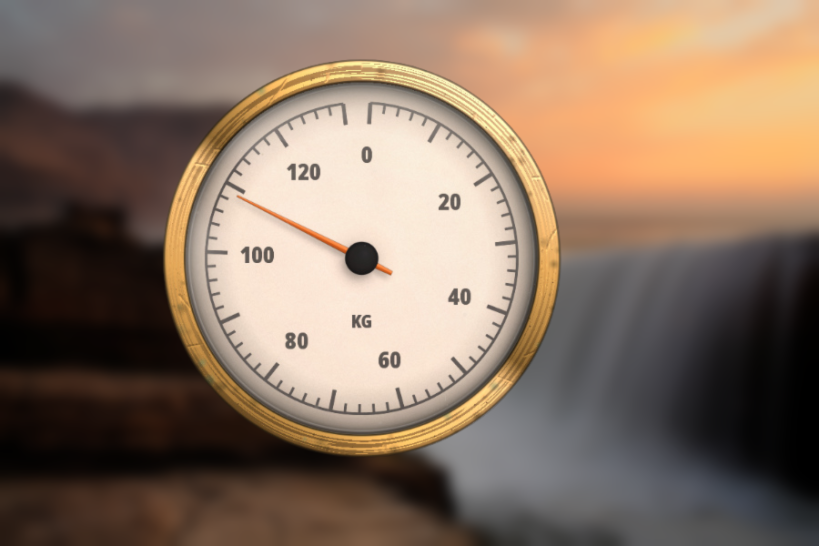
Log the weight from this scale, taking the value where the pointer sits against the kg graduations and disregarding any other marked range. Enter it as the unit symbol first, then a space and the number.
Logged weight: kg 109
